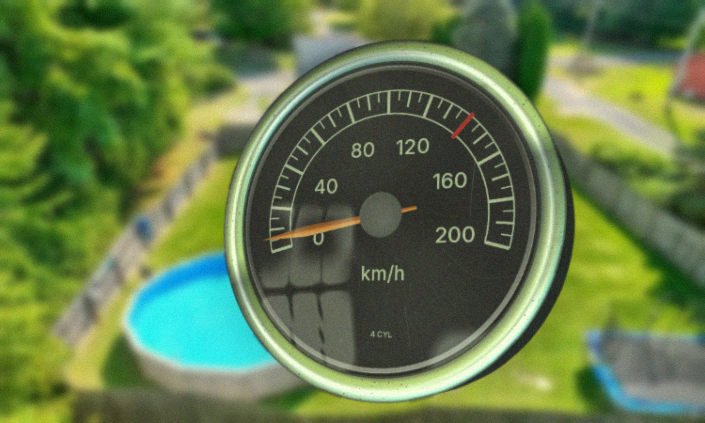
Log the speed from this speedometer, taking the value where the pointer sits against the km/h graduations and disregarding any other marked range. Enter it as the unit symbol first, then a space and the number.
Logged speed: km/h 5
